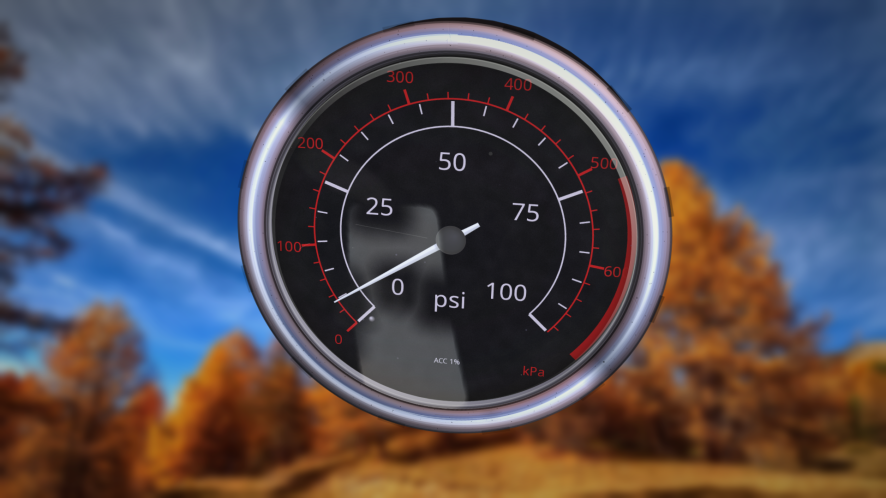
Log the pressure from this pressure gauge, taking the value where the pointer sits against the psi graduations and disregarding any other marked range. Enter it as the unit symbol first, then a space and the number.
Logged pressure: psi 5
